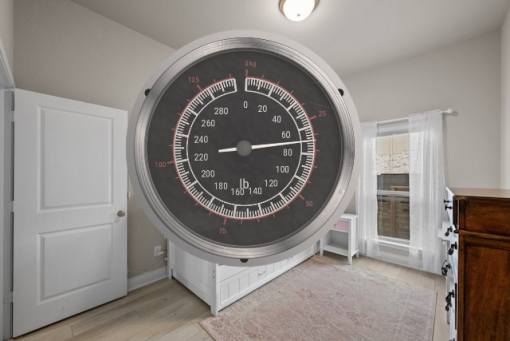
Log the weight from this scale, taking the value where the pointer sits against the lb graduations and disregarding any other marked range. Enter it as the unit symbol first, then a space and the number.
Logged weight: lb 70
